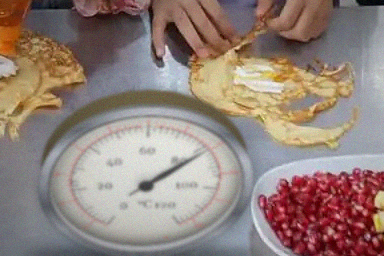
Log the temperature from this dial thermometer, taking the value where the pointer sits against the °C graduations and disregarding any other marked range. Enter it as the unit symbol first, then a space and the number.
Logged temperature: °C 80
